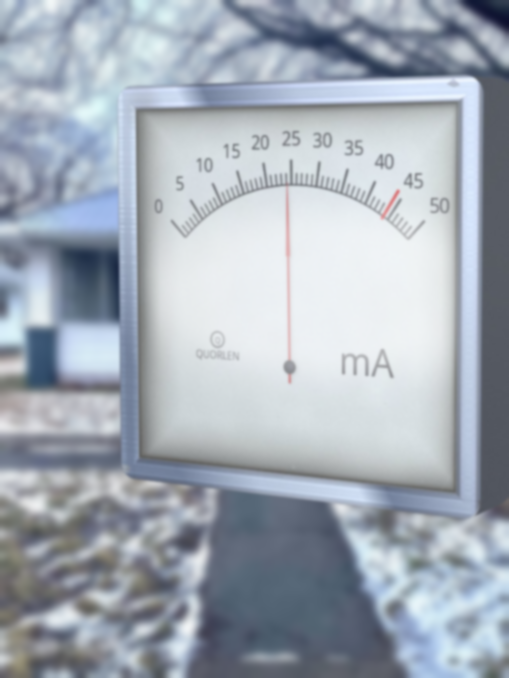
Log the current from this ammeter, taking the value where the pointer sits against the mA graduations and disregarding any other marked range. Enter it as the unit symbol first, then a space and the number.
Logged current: mA 25
